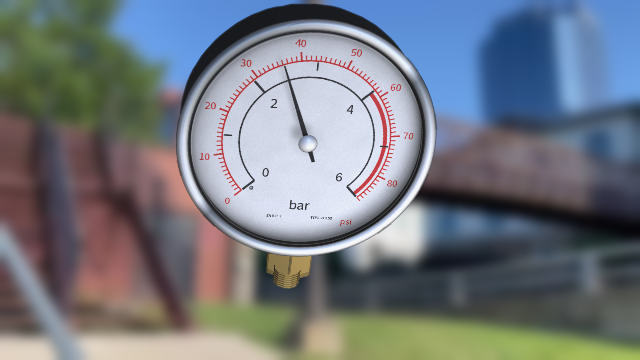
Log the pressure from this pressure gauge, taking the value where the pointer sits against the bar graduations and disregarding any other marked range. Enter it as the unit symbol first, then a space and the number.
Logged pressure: bar 2.5
